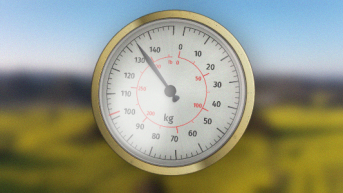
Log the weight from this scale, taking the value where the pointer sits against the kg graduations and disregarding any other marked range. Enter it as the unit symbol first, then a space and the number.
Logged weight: kg 134
